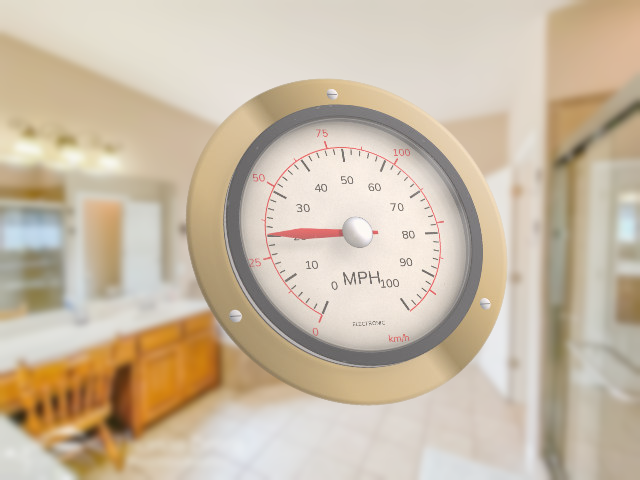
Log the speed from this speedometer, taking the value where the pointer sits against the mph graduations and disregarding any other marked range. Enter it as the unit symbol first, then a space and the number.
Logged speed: mph 20
